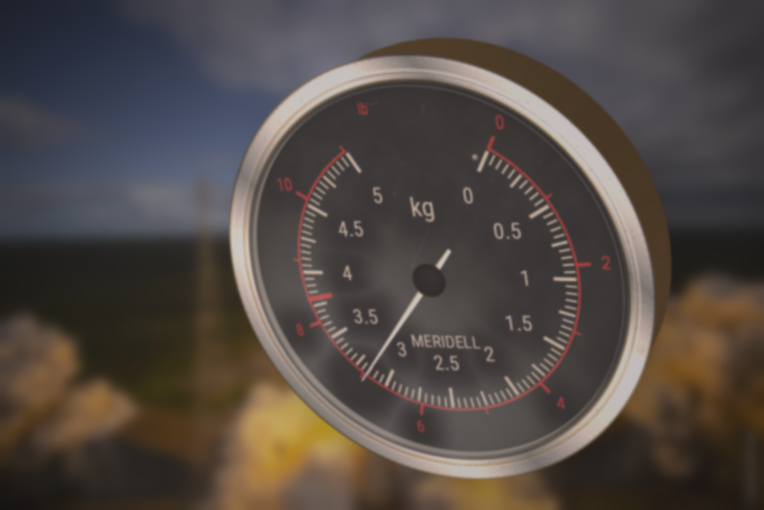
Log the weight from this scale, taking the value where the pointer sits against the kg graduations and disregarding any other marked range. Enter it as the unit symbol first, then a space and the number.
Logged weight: kg 3.15
